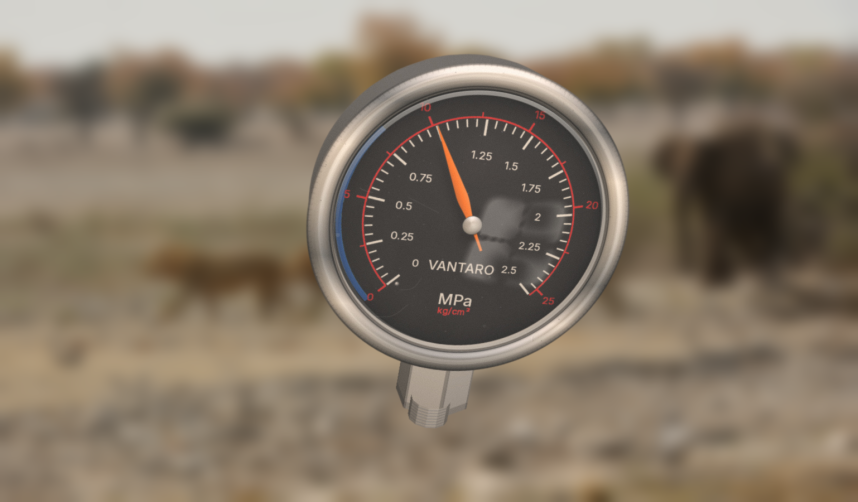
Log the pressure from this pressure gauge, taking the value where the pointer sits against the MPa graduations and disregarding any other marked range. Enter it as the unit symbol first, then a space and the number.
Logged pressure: MPa 1
